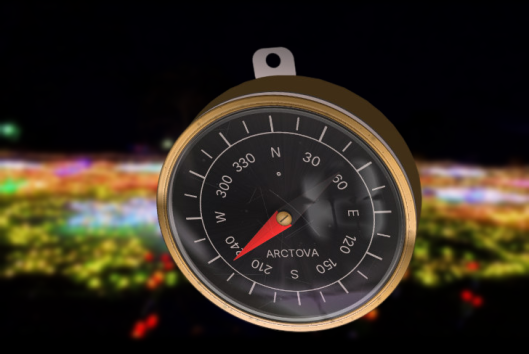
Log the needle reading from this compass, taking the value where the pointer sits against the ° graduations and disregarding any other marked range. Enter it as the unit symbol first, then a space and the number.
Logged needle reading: ° 232.5
